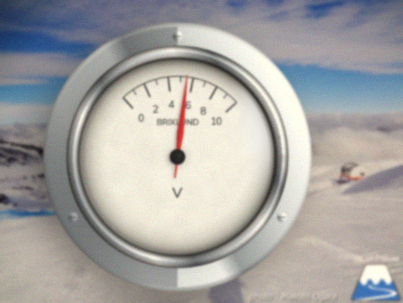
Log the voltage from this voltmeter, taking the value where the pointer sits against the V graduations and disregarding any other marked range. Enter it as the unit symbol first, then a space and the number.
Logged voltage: V 5.5
